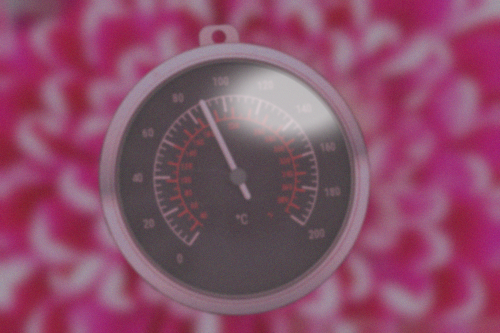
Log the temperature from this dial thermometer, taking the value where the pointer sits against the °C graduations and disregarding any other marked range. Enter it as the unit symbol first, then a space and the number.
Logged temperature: °C 88
